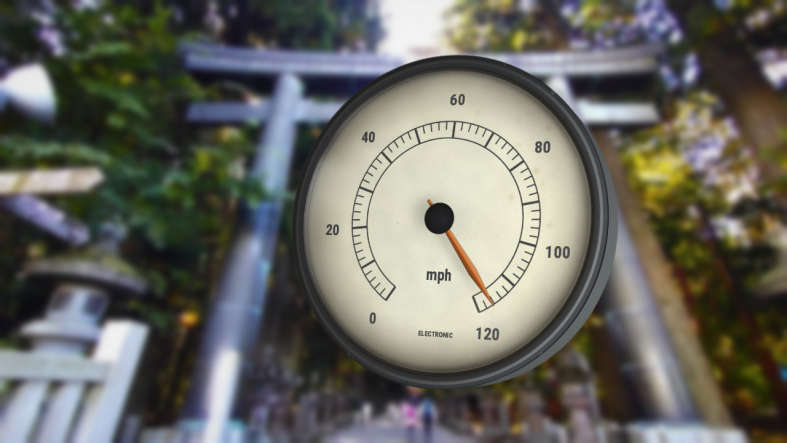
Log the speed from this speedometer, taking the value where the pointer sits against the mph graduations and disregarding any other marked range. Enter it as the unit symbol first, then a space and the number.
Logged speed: mph 116
